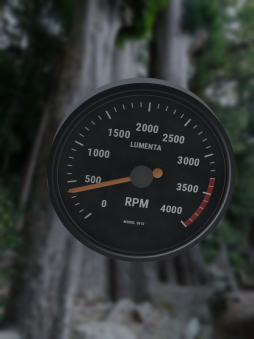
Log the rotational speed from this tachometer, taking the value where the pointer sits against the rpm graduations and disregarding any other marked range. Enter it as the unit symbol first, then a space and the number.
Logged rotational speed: rpm 400
